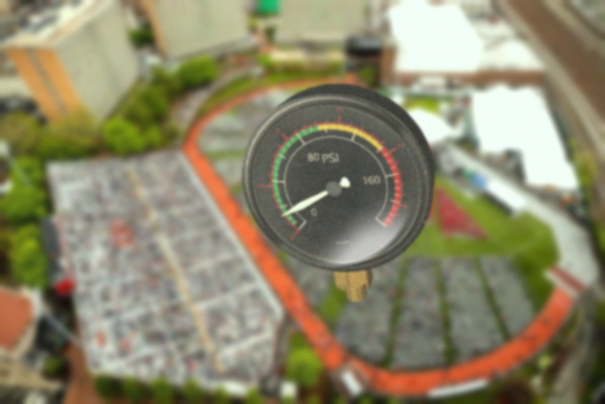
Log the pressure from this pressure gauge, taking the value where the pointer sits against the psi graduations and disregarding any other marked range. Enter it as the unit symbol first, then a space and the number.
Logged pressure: psi 15
